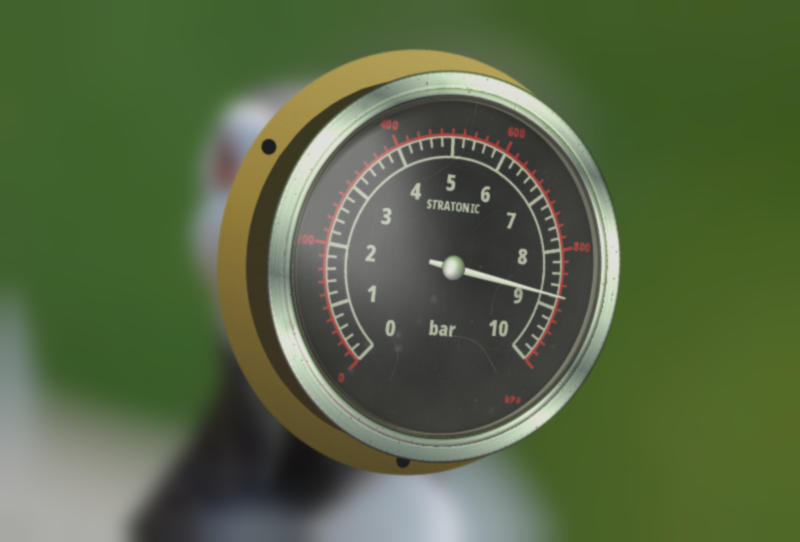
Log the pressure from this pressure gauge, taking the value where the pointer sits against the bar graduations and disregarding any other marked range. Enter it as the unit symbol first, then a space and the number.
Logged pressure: bar 8.8
